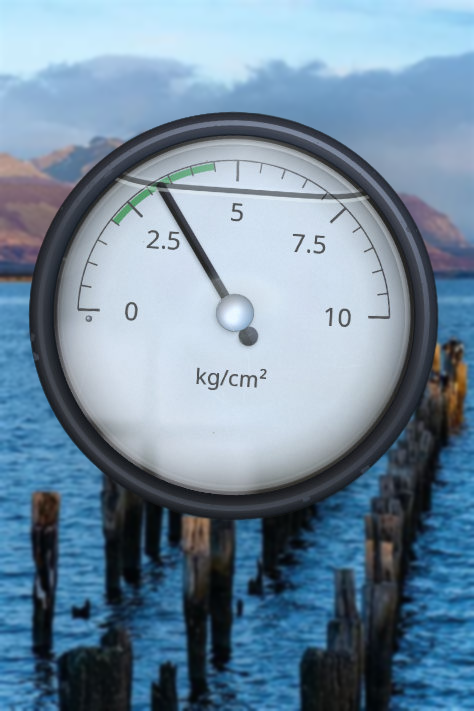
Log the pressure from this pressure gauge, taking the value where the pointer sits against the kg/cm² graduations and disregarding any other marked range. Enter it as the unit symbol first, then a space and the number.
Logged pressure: kg/cm² 3.25
